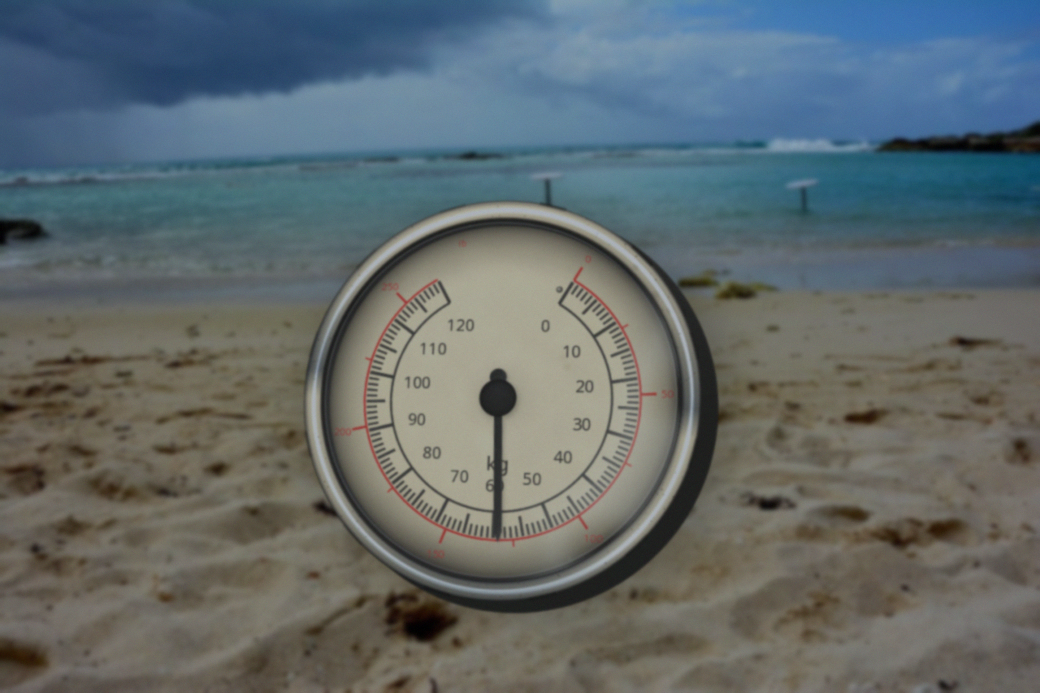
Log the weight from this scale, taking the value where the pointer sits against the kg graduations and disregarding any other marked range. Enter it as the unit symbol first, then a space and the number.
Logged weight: kg 59
